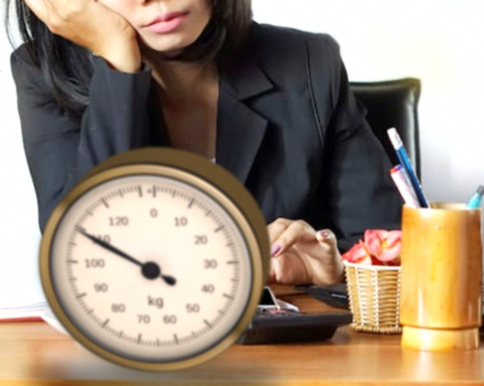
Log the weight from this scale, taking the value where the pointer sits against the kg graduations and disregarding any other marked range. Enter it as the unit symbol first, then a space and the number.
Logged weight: kg 110
